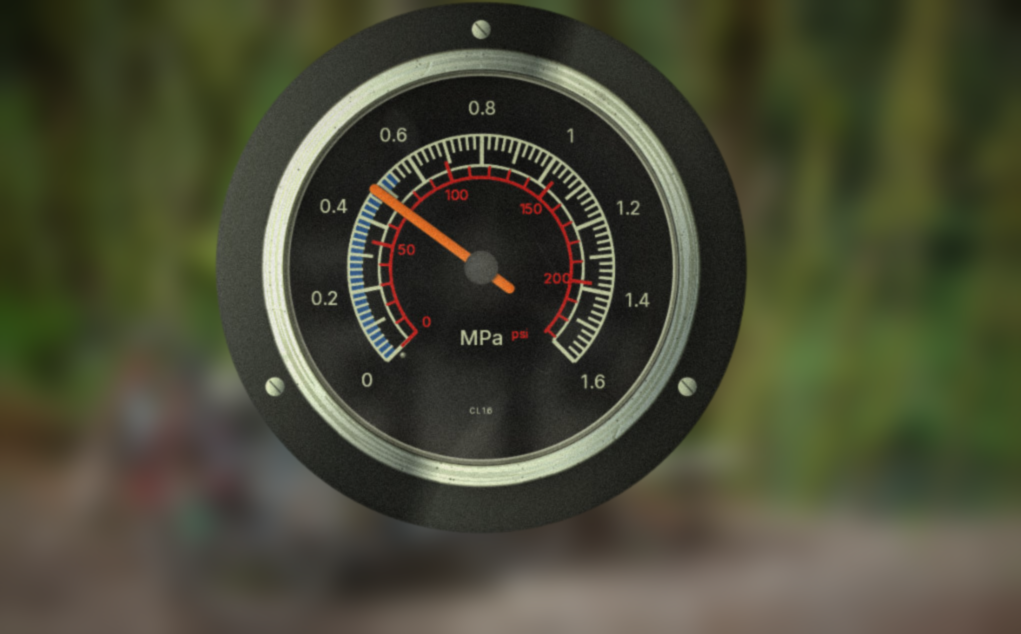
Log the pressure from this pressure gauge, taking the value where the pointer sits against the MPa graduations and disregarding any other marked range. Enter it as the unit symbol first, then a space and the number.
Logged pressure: MPa 0.48
